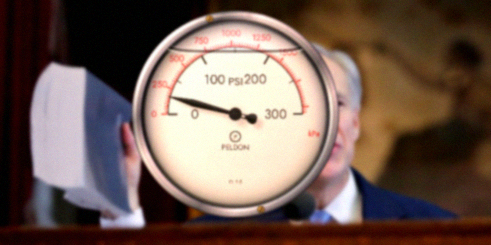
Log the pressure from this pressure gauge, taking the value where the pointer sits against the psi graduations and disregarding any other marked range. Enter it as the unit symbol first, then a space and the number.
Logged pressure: psi 25
